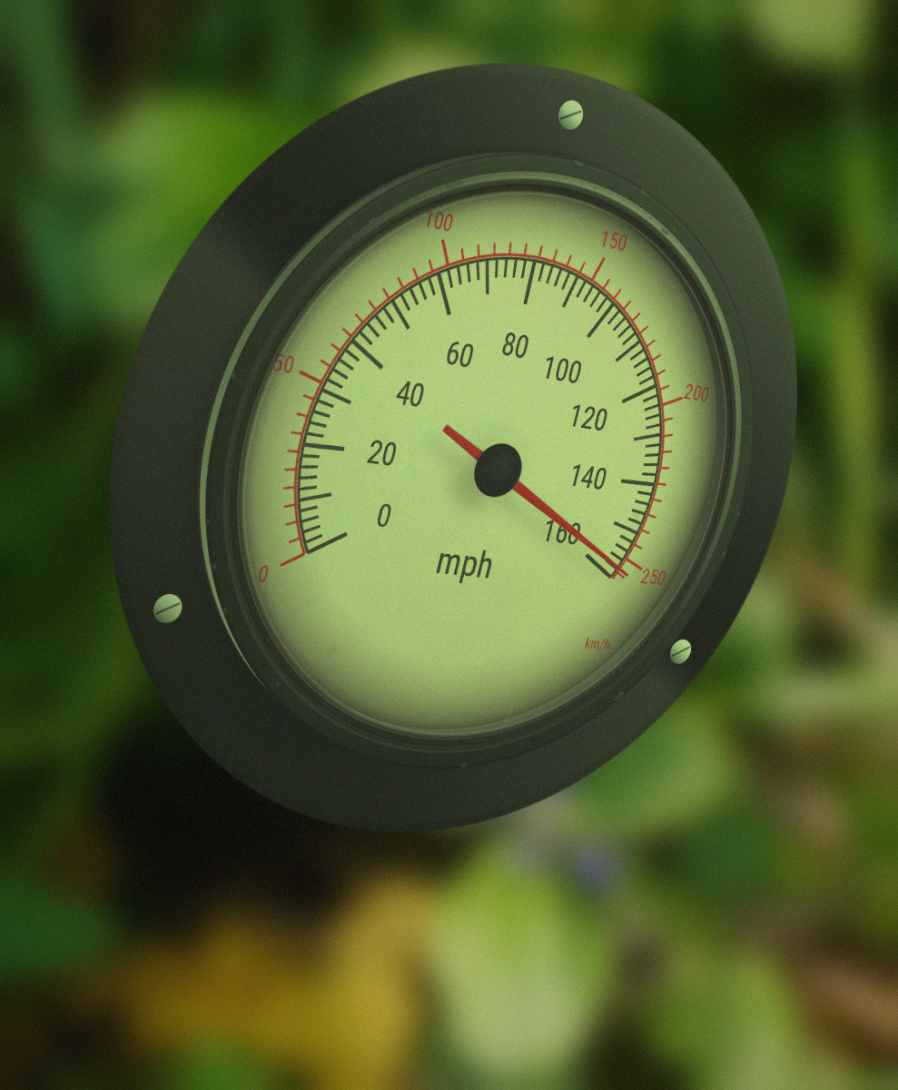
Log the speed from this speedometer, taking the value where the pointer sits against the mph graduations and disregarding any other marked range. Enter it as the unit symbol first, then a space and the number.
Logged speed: mph 158
